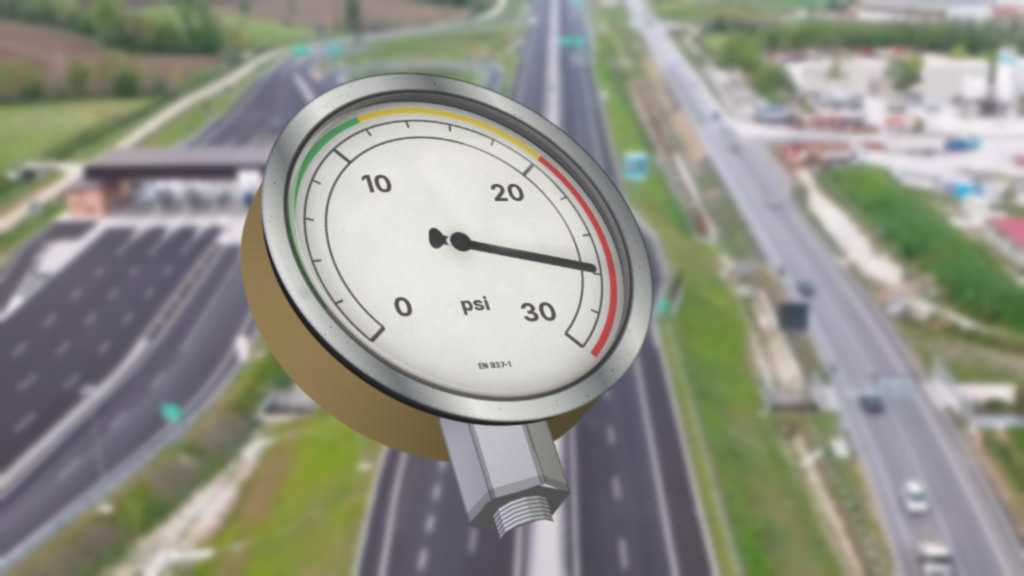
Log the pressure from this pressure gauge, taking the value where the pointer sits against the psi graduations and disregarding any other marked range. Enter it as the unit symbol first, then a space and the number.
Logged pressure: psi 26
